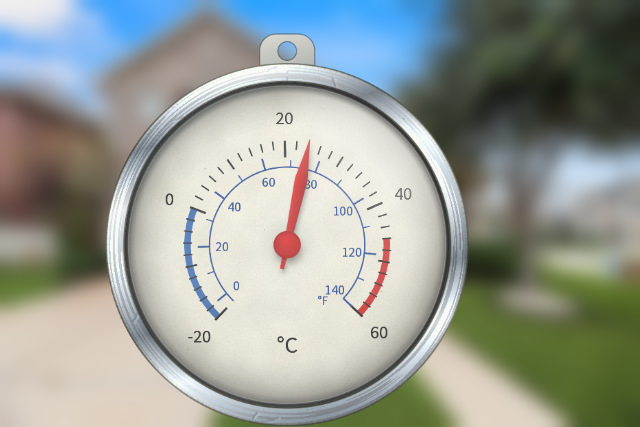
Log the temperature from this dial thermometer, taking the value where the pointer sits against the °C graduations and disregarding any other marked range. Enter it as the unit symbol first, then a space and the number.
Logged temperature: °C 24
